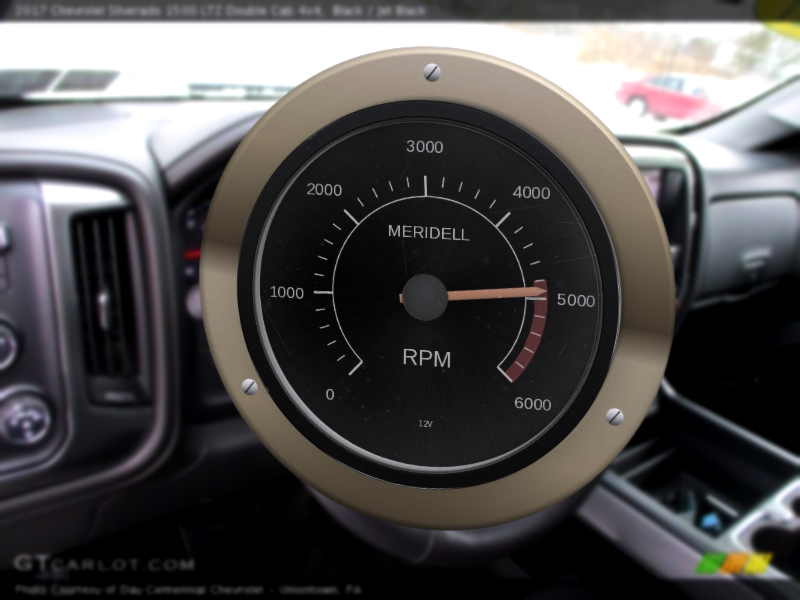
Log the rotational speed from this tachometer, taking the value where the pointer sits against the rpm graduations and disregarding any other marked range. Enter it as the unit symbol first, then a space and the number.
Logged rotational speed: rpm 4900
